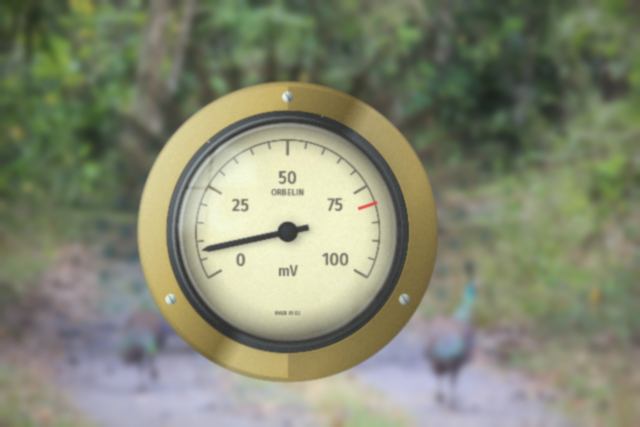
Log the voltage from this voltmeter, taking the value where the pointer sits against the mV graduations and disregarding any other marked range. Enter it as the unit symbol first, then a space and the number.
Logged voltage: mV 7.5
